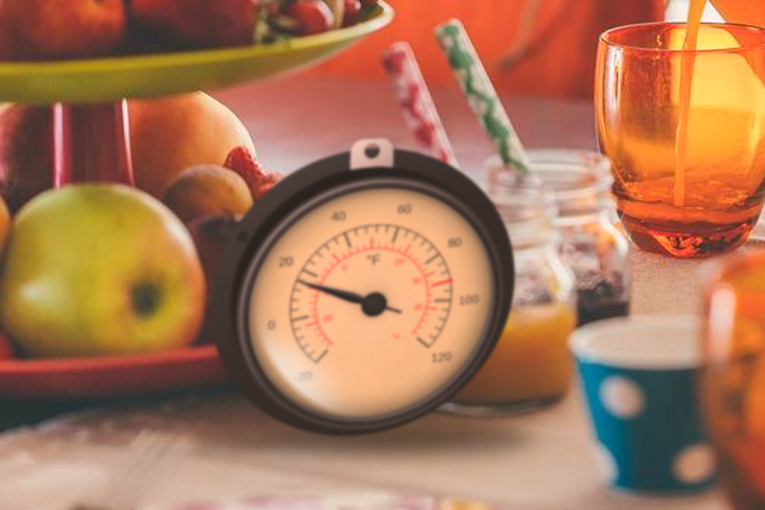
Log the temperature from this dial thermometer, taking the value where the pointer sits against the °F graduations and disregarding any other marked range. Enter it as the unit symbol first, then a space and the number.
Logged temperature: °F 16
